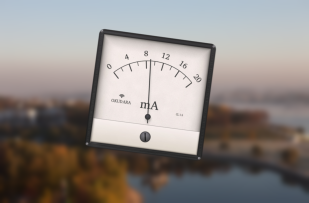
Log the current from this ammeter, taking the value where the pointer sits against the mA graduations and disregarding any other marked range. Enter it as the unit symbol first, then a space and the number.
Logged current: mA 9
